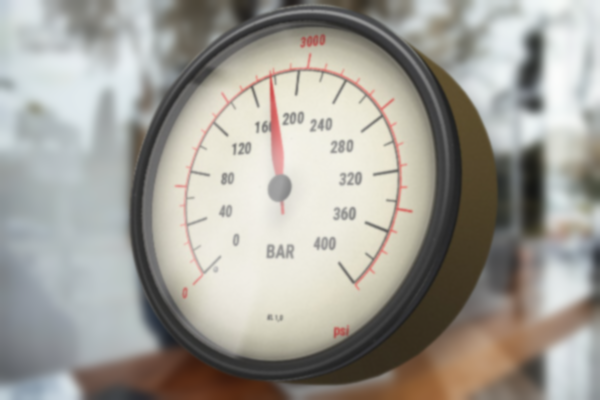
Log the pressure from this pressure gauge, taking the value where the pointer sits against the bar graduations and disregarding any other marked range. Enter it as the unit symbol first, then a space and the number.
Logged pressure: bar 180
